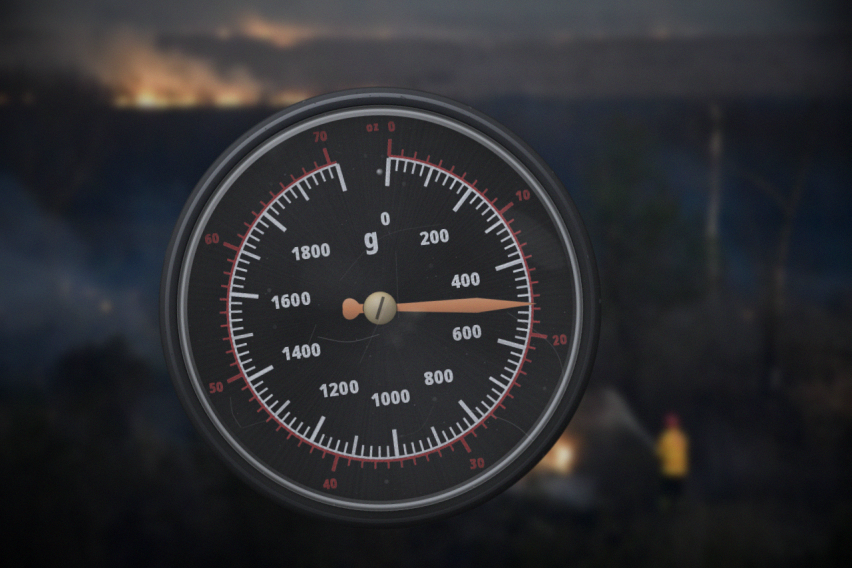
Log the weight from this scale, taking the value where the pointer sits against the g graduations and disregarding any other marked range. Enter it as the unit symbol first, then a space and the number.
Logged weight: g 500
